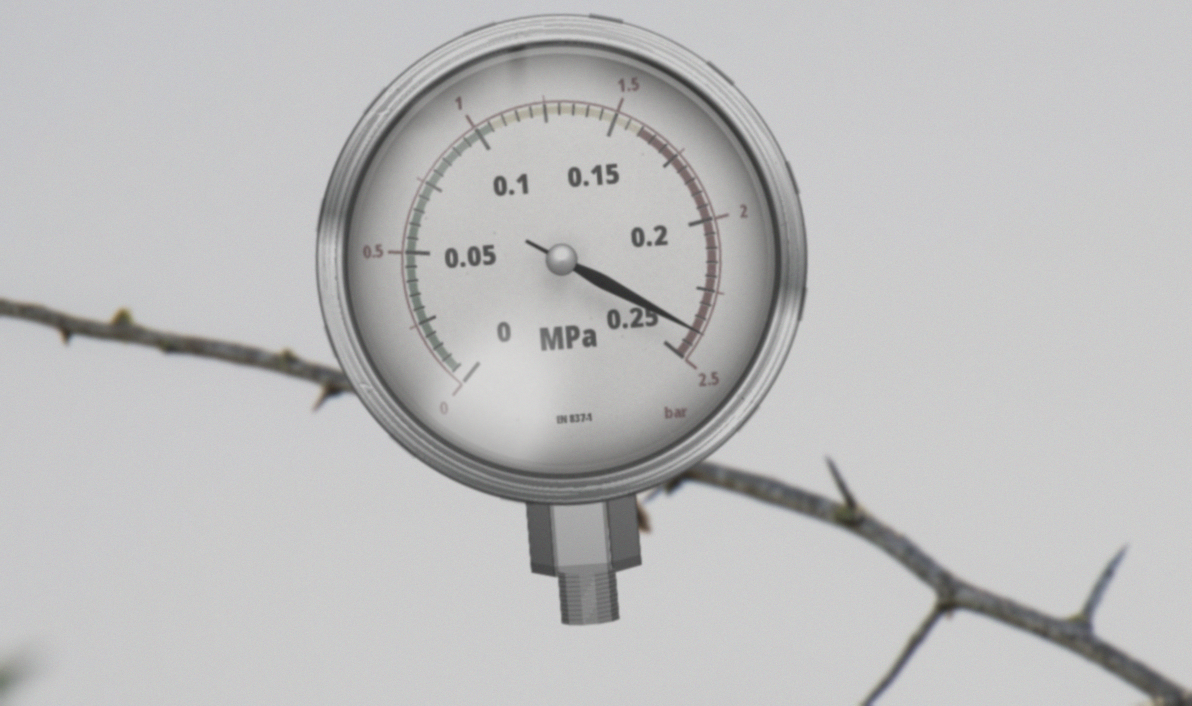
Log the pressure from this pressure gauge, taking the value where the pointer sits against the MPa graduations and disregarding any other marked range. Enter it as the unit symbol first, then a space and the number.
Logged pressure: MPa 0.24
